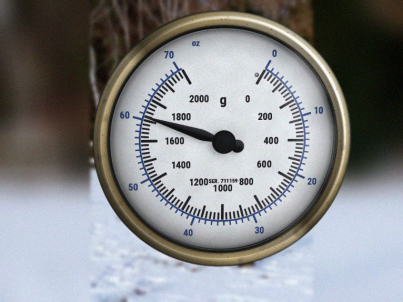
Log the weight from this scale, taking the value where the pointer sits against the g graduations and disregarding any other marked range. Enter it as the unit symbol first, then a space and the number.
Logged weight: g 1720
